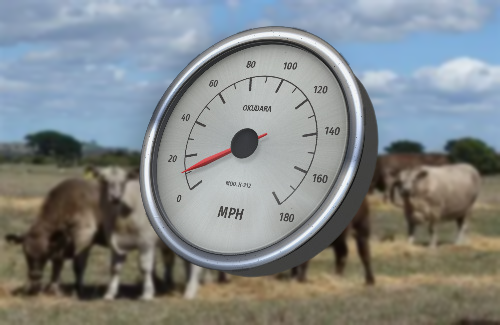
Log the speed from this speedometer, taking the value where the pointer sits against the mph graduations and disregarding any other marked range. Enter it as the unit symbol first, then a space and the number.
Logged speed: mph 10
